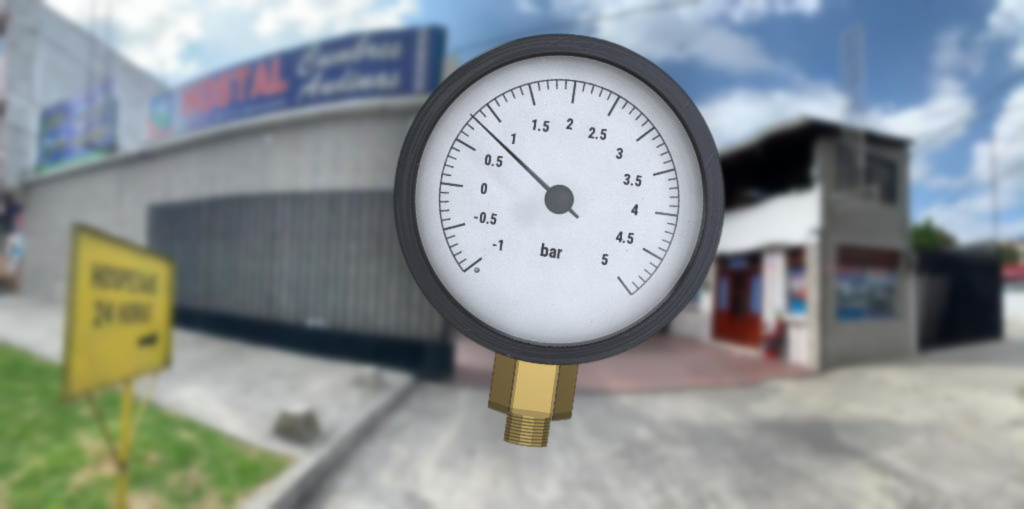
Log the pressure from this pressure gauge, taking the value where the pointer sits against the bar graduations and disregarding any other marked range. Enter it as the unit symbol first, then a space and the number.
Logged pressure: bar 0.8
